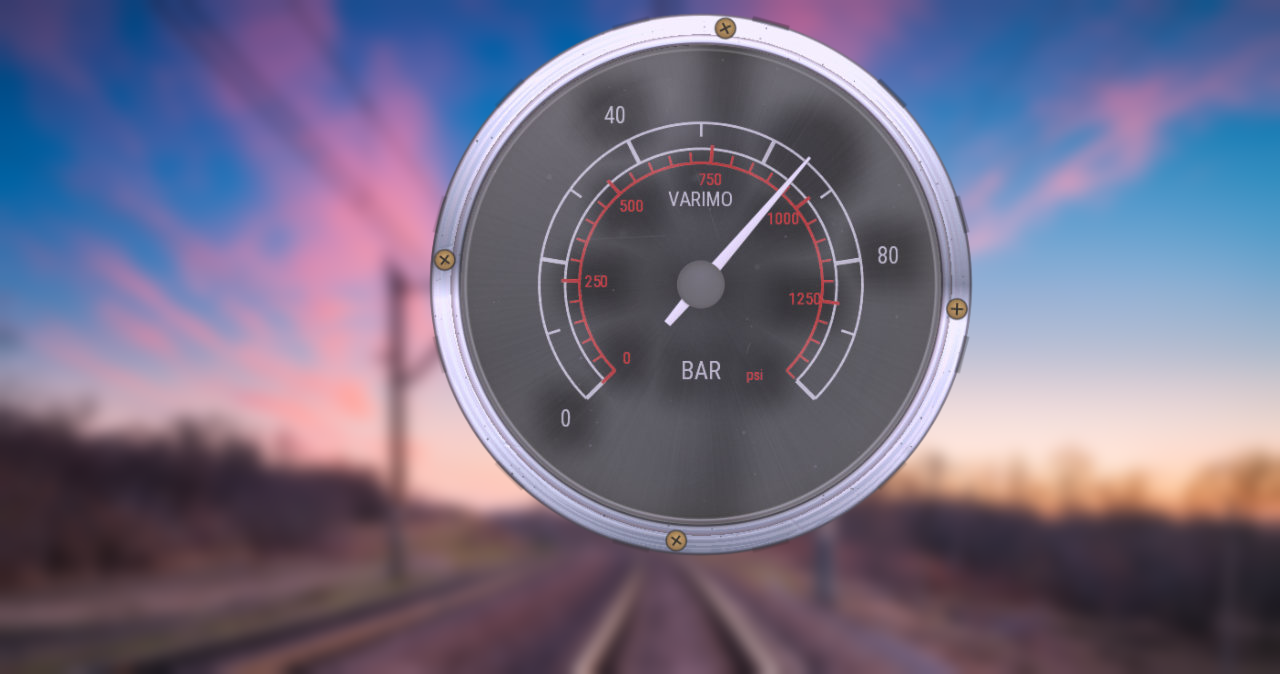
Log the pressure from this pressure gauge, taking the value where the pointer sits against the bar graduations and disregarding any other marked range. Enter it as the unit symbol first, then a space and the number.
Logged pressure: bar 65
